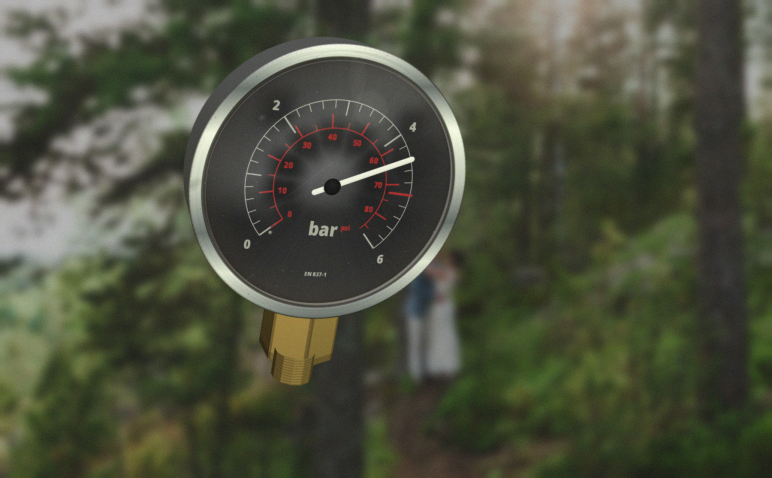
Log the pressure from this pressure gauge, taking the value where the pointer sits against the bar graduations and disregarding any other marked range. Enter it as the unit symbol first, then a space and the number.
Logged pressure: bar 4.4
